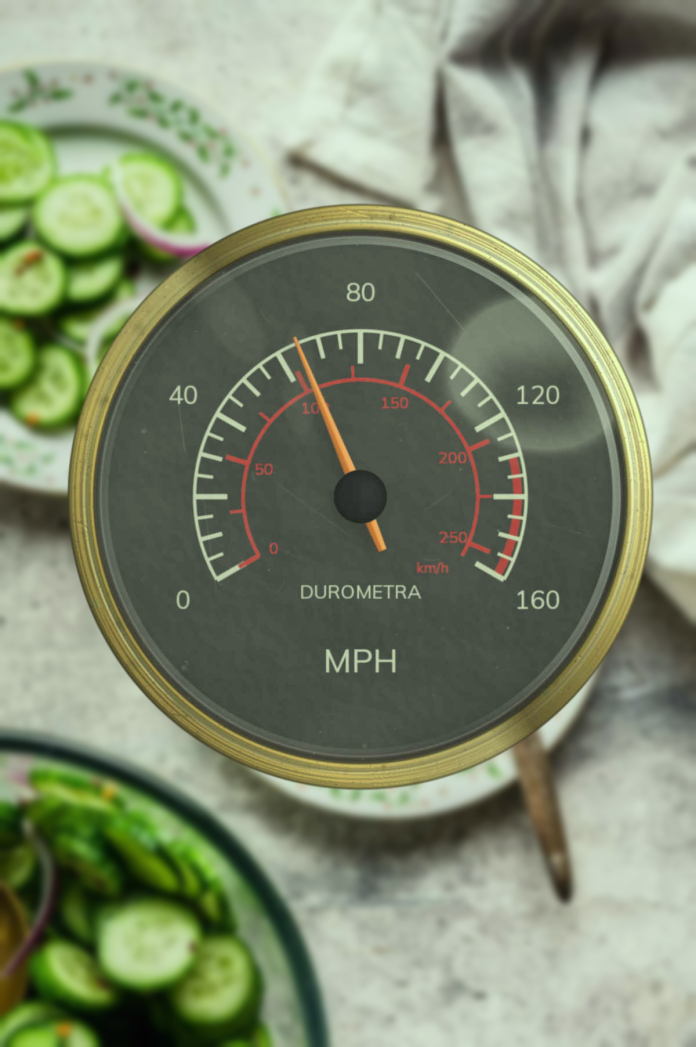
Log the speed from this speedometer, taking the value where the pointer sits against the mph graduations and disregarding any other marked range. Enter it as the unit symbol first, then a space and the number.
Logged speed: mph 65
